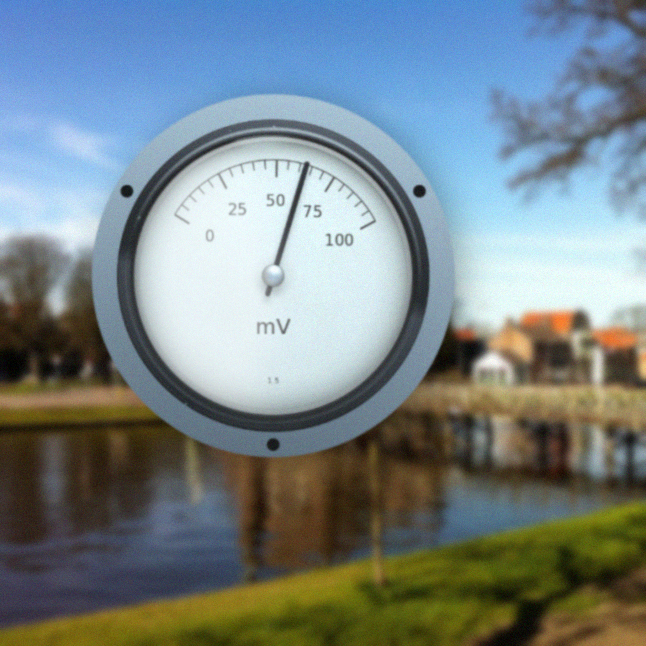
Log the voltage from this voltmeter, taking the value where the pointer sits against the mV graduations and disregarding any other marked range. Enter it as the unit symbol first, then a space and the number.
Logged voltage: mV 62.5
